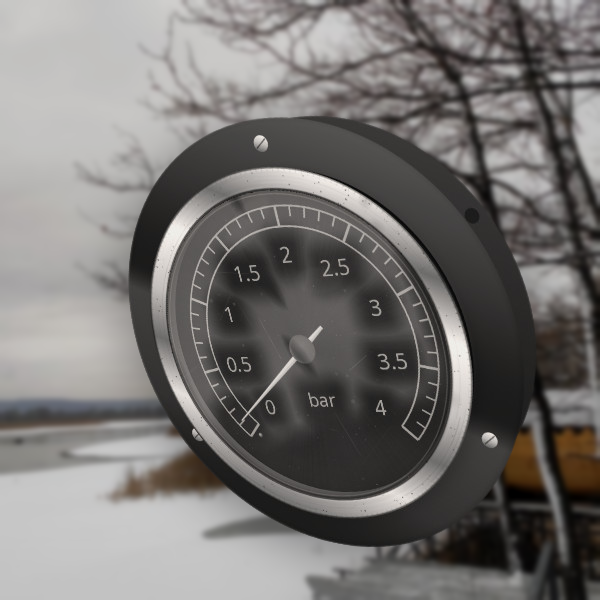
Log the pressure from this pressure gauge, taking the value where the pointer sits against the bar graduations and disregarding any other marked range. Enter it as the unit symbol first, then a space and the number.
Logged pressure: bar 0.1
